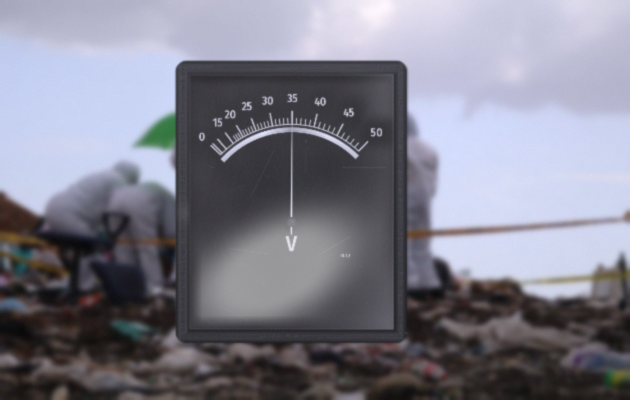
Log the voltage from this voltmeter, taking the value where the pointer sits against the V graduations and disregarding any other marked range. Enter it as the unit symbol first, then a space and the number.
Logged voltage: V 35
